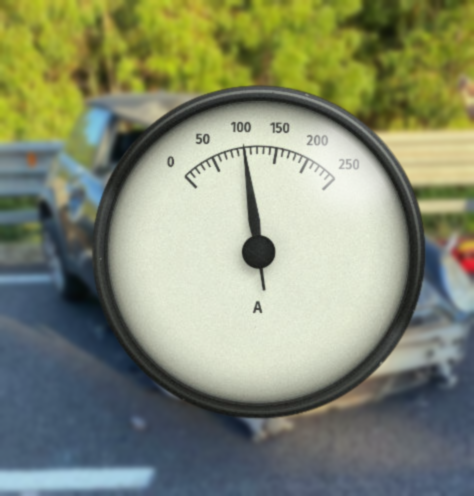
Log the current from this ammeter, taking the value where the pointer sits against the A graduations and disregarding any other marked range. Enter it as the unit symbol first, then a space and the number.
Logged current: A 100
